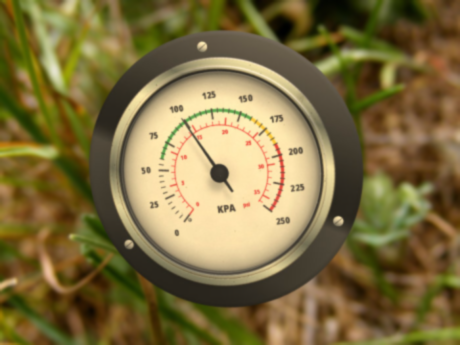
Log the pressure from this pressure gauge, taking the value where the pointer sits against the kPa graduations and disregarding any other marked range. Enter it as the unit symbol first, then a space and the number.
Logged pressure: kPa 100
